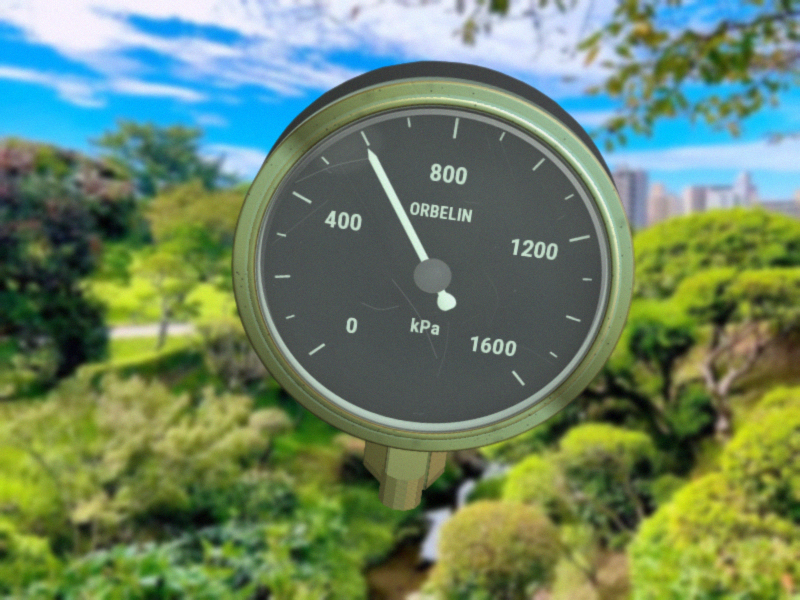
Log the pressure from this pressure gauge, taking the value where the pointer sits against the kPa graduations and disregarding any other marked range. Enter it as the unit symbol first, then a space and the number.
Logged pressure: kPa 600
